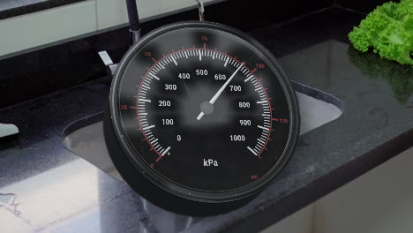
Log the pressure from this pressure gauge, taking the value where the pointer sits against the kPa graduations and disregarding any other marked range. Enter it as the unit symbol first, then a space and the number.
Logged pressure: kPa 650
